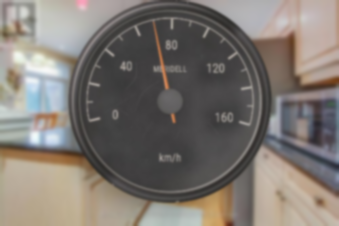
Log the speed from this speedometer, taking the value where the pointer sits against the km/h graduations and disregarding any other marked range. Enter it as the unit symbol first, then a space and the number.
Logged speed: km/h 70
